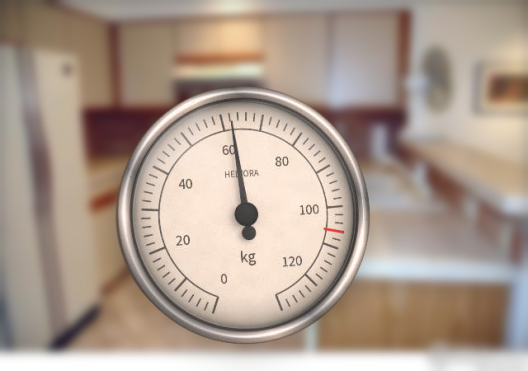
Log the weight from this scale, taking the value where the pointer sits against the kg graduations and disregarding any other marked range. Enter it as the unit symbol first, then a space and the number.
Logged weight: kg 62
